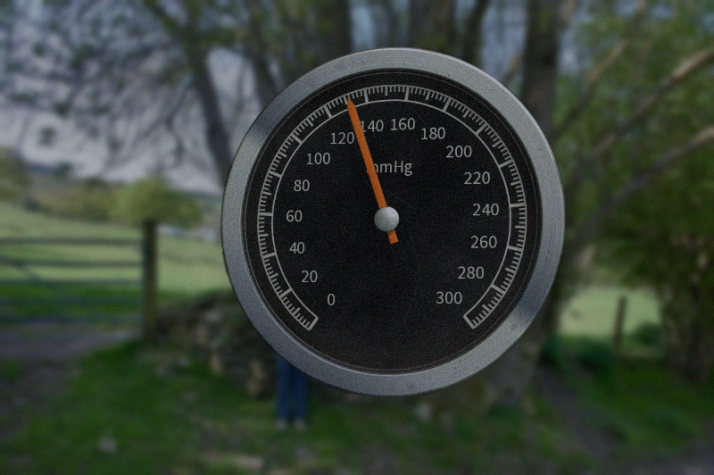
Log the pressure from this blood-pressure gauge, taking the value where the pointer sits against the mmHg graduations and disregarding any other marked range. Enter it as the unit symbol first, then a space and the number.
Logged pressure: mmHg 132
